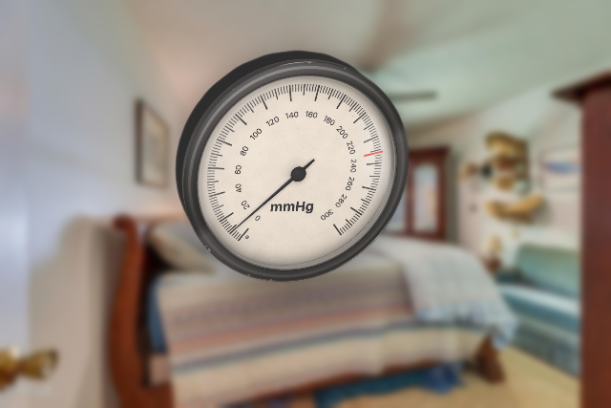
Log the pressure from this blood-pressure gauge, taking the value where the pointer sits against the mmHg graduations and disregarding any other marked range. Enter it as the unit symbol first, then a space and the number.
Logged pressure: mmHg 10
